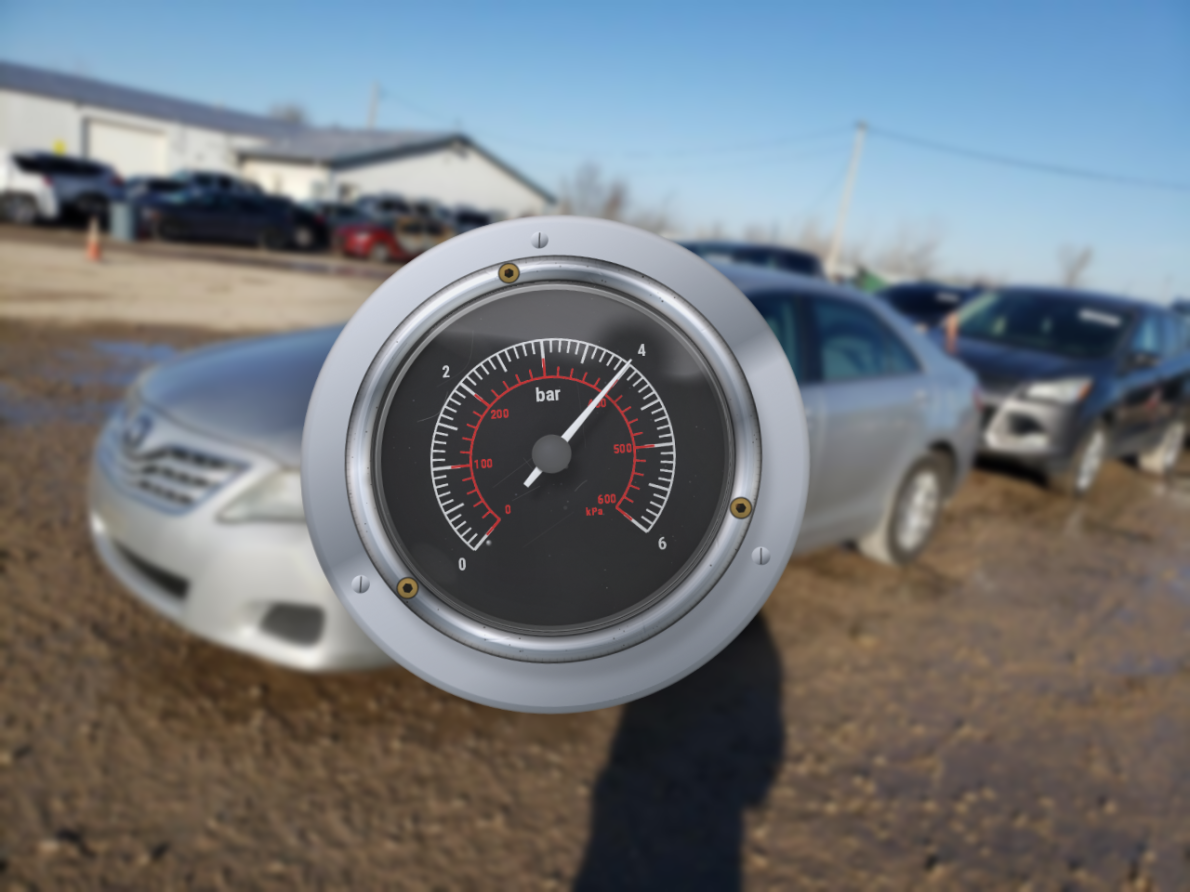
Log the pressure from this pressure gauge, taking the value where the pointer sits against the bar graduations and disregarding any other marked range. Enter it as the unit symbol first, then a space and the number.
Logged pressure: bar 4
